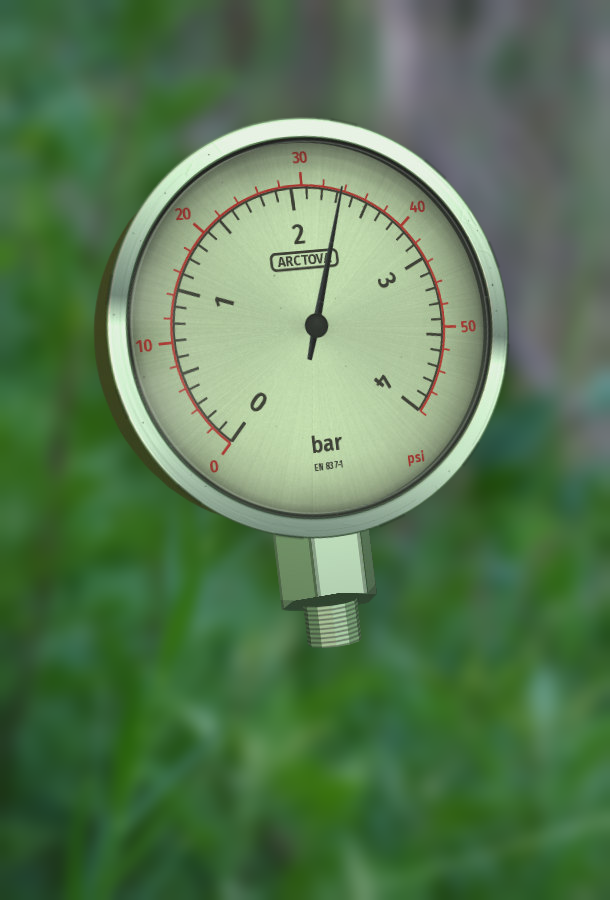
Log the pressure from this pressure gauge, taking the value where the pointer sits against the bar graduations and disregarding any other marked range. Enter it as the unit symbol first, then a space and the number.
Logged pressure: bar 2.3
